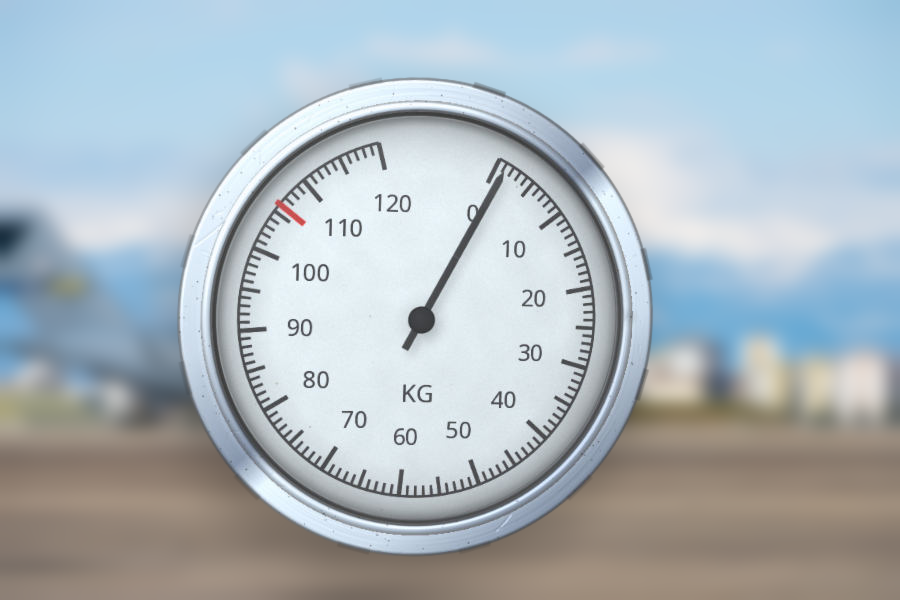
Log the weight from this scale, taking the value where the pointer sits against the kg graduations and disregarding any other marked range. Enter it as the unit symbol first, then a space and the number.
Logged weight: kg 1
